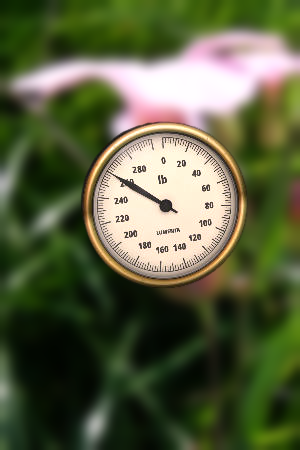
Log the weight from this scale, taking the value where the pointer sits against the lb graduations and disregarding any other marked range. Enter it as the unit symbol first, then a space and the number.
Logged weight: lb 260
